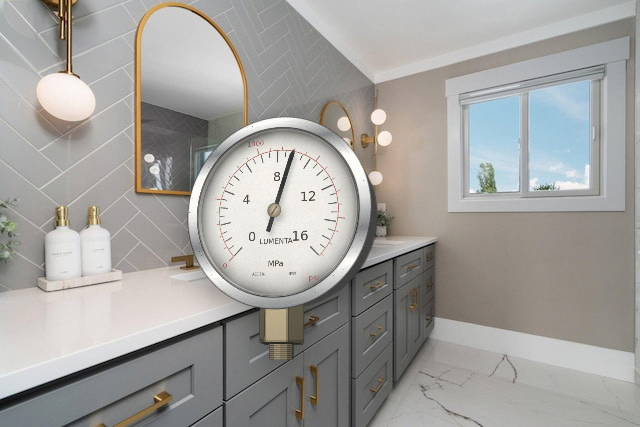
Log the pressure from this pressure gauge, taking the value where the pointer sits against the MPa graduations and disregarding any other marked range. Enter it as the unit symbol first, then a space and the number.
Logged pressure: MPa 9
